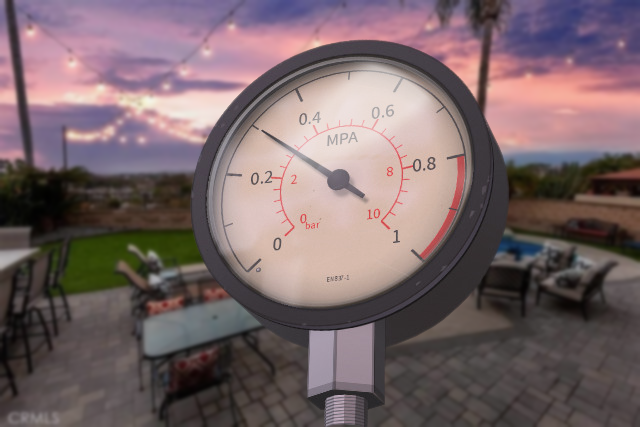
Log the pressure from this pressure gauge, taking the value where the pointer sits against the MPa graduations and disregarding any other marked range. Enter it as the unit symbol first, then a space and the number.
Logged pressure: MPa 0.3
